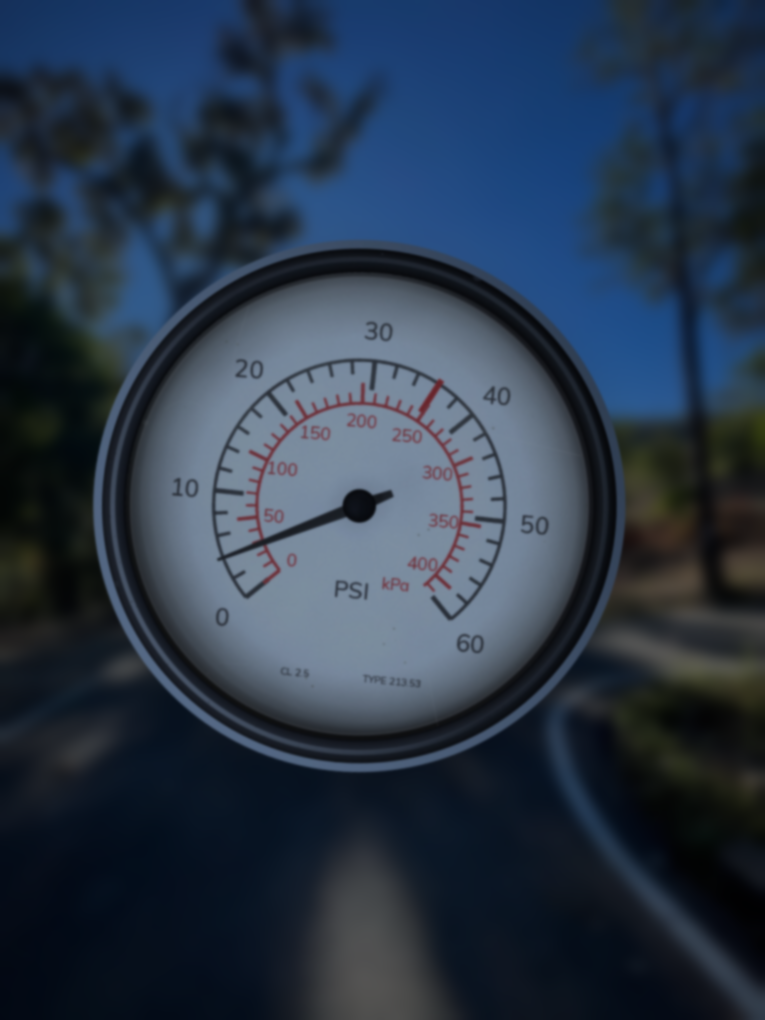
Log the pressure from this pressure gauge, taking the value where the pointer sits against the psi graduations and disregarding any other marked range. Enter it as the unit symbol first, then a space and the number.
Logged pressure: psi 4
